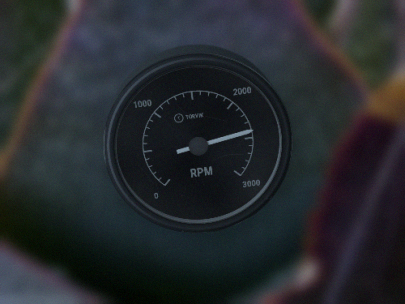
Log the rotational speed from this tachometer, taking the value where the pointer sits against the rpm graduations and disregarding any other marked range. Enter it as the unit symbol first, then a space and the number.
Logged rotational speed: rpm 2400
